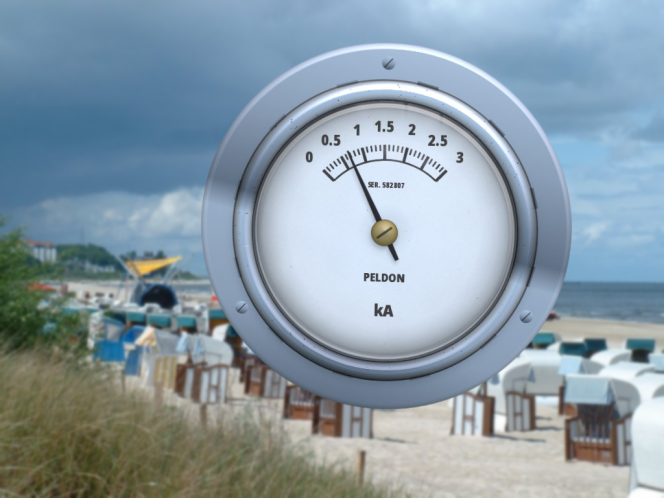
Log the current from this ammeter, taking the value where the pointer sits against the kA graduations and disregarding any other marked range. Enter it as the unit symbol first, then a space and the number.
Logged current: kA 0.7
